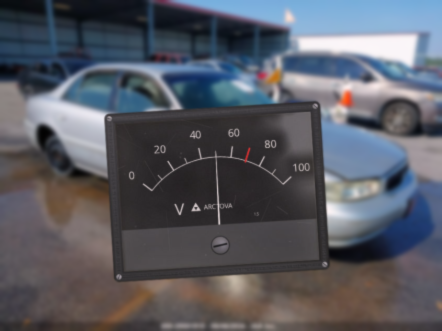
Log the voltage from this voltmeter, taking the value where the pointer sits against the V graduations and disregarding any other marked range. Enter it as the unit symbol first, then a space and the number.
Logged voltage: V 50
